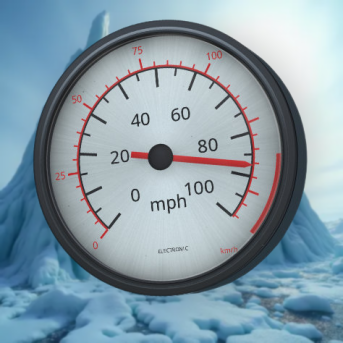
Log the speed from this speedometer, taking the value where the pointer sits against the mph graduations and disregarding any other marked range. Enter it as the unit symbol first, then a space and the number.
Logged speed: mph 87.5
